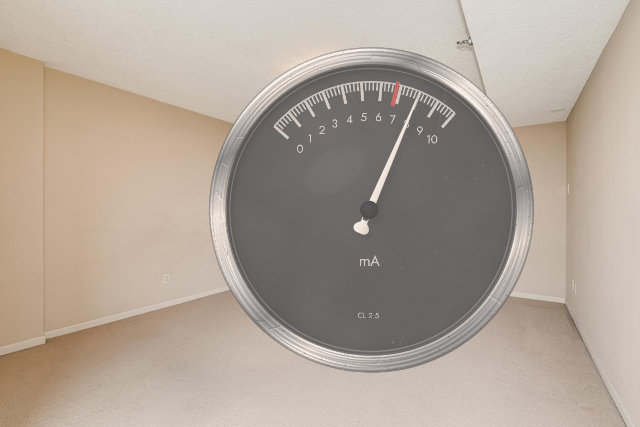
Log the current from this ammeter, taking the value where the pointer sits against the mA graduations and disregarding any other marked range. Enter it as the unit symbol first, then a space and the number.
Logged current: mA 8
